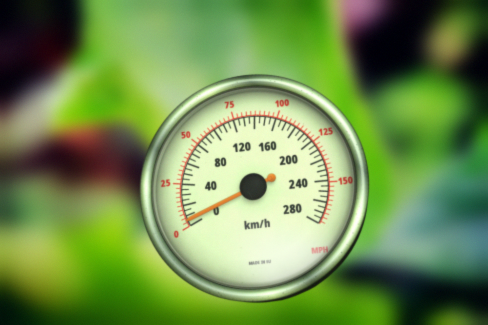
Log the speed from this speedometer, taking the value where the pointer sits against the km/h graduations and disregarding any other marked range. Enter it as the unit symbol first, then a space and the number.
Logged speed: km/h 5
